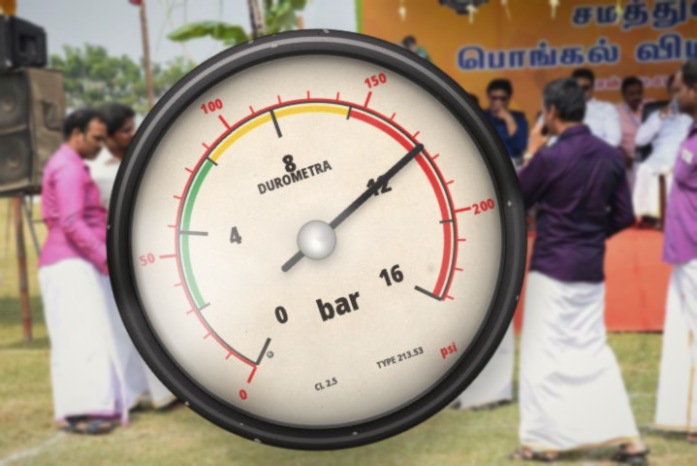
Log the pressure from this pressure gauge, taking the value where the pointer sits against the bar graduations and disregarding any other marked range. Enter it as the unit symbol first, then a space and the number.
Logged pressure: bar 12
